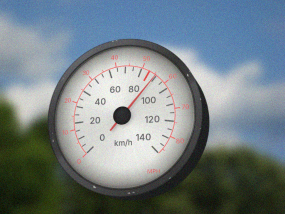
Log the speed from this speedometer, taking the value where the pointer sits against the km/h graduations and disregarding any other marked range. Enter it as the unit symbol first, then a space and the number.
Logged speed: km/h 90
